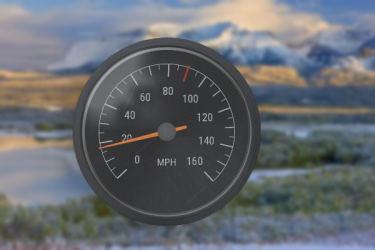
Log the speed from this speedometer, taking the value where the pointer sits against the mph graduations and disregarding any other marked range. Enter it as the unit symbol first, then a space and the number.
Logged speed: mph 17.5
